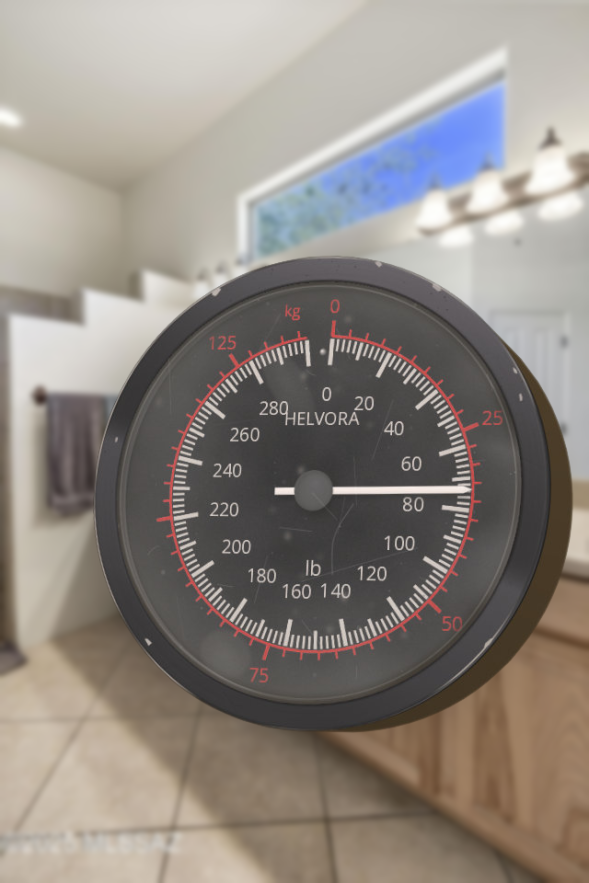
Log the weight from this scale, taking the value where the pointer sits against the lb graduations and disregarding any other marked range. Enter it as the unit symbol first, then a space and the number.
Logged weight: lb 74
